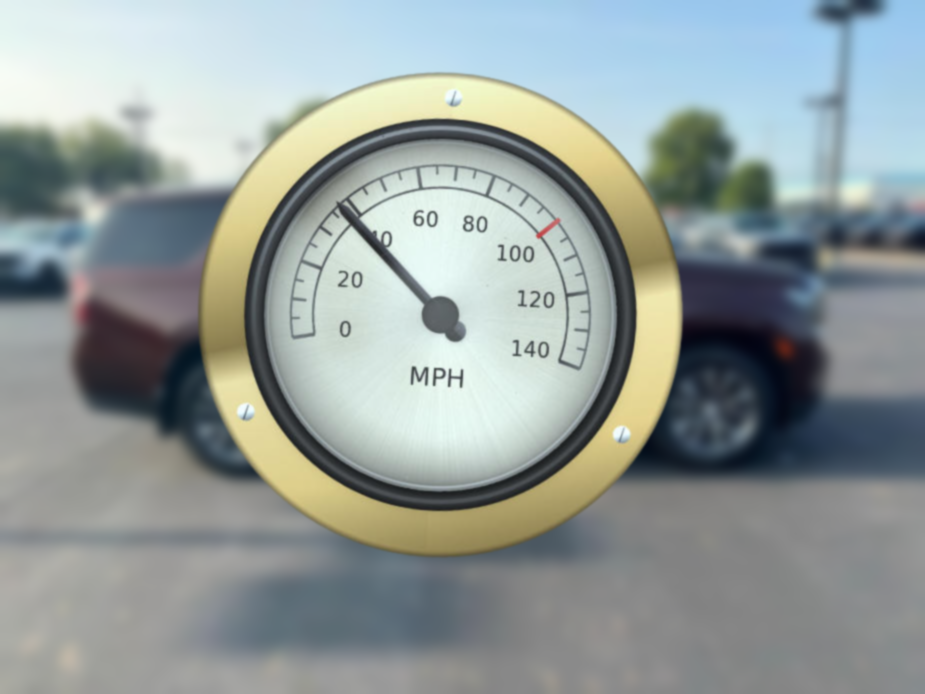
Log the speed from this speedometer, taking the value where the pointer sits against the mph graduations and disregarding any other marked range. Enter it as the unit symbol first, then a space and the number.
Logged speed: mph 37.5
